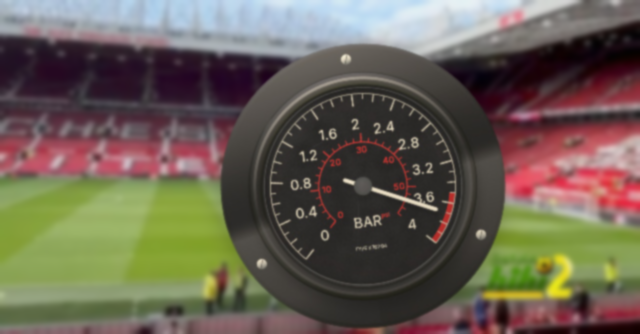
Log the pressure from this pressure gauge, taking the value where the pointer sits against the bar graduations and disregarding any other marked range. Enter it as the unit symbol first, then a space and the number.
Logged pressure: bar 3.7
